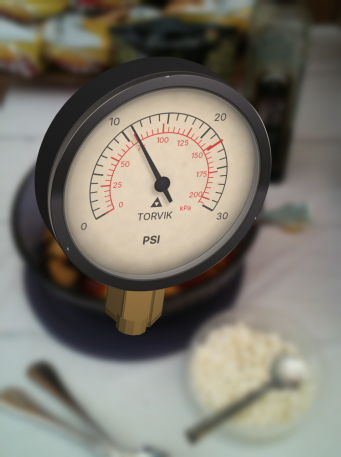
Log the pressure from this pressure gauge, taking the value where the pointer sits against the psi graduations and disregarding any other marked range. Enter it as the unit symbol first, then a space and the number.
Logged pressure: psi 11
